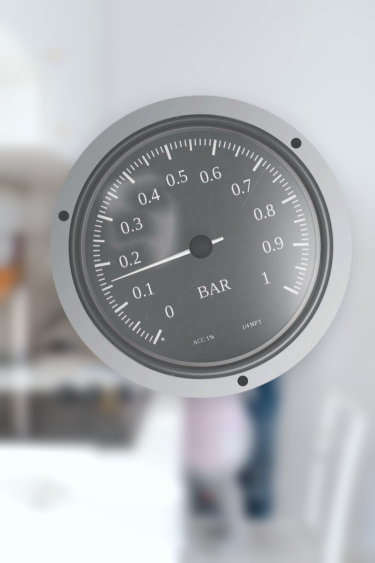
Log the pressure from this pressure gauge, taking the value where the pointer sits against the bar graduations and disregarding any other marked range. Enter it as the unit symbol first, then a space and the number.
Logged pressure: bar 0.16
